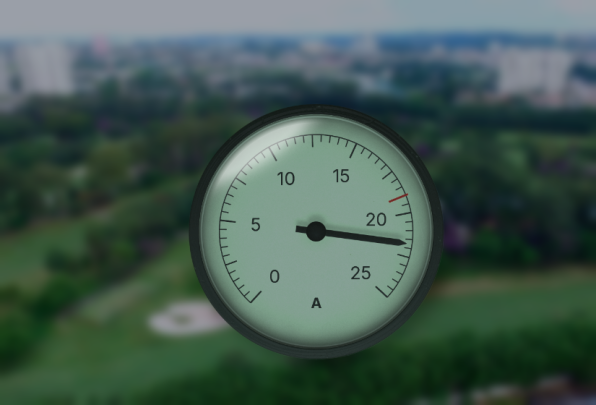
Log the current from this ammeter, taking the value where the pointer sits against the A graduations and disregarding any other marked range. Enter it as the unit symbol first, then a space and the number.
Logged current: A 21.75
